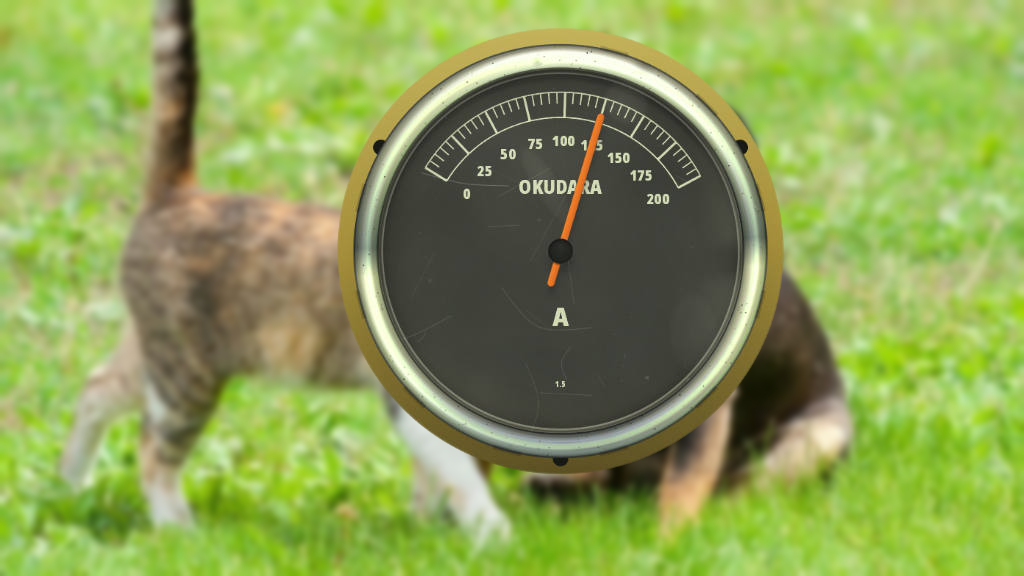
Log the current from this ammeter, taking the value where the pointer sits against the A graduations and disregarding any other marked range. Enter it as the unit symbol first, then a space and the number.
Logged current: A 125
